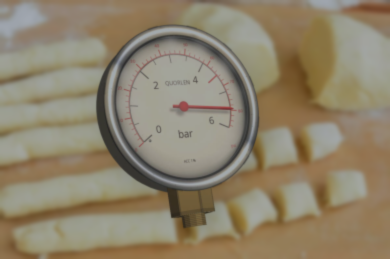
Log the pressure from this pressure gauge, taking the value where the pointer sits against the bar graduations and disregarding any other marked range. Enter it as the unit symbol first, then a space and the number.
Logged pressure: bar 5.5
